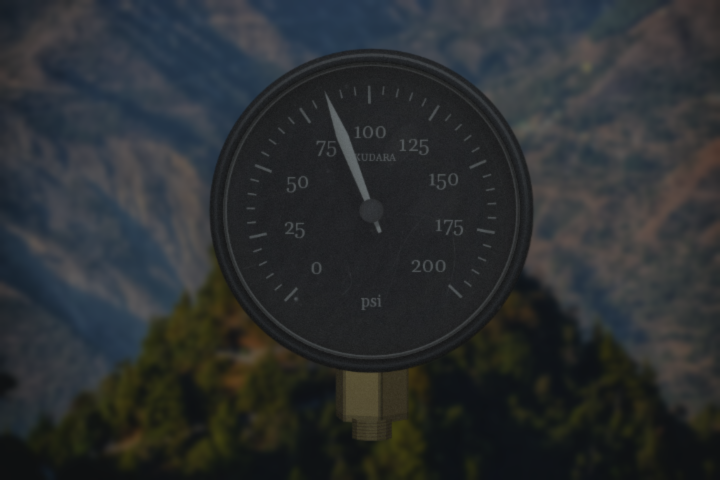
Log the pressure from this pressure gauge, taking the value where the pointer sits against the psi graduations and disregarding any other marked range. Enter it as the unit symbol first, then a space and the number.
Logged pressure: psi 85
